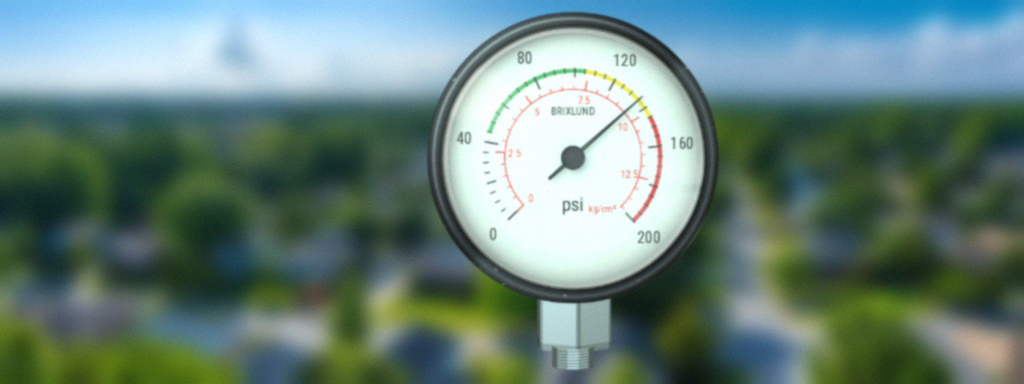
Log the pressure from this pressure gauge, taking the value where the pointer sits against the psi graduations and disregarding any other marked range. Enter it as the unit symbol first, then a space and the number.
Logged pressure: psi 135
